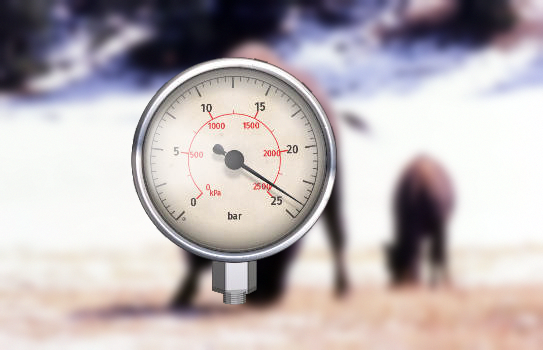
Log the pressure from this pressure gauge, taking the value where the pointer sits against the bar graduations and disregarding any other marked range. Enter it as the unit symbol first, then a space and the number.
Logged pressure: bar 24
